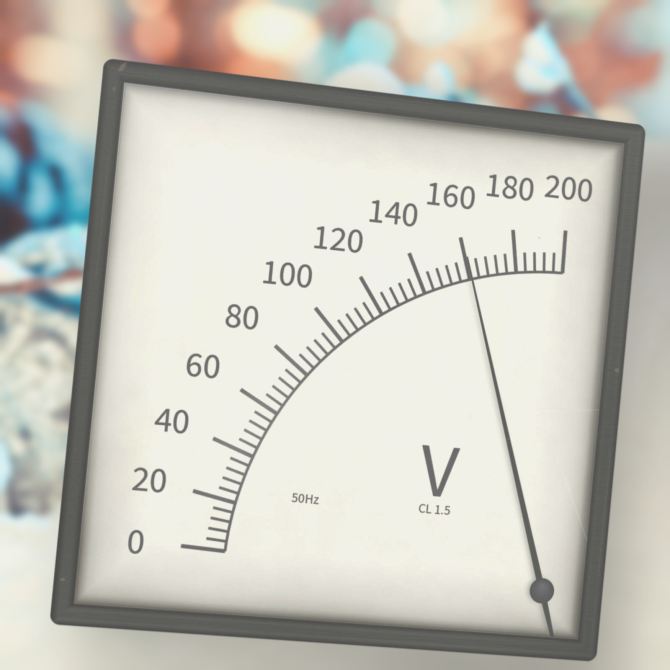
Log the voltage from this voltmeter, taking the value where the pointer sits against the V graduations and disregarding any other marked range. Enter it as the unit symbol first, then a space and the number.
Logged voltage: V 160
